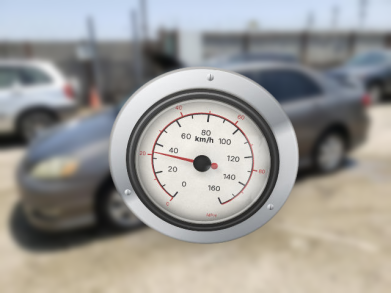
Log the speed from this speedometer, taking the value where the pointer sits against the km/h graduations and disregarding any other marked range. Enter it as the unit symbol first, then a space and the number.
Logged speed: km/h 35
